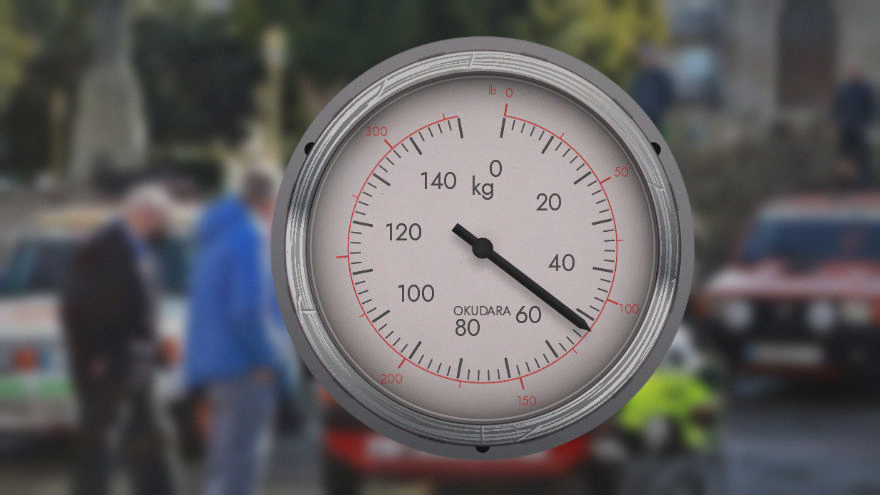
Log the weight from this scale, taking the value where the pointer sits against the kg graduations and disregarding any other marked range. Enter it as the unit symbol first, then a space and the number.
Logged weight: kg 52
